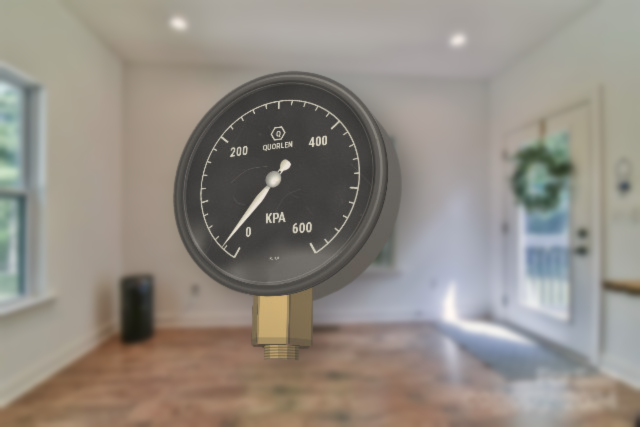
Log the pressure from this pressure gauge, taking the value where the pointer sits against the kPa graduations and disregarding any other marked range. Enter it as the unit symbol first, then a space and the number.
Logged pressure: kPa 20
